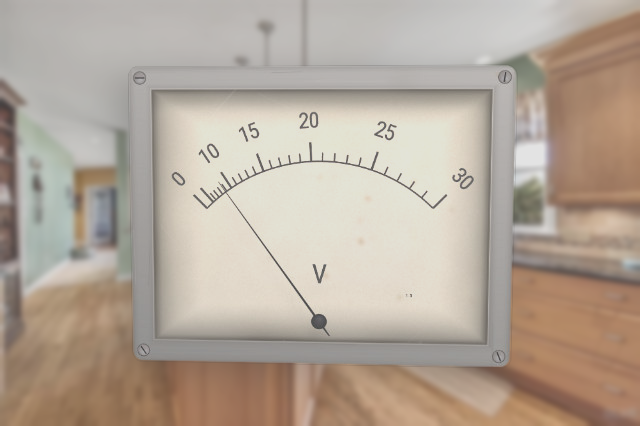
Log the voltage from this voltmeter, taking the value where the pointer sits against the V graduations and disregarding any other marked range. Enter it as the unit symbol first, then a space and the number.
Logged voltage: V 9
